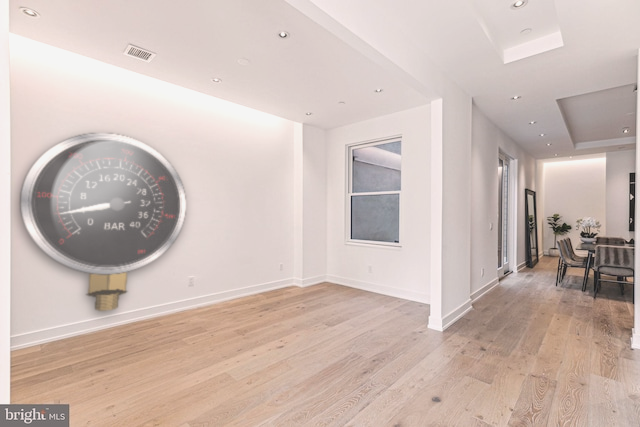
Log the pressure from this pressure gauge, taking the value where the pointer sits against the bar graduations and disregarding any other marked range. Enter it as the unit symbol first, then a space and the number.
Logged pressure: bar 4
